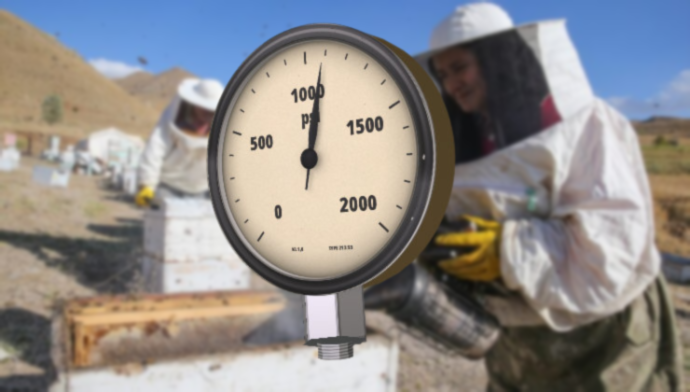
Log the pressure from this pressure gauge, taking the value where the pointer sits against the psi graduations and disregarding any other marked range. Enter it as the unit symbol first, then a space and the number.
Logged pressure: psi 1100
